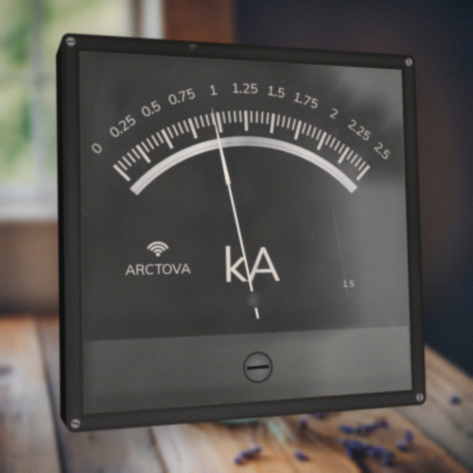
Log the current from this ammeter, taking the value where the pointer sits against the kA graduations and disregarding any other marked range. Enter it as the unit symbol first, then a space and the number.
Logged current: kA 0.95
